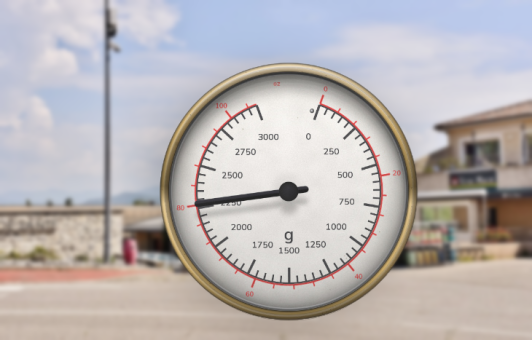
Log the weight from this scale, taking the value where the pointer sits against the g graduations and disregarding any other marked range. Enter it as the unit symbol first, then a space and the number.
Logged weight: g 2275
